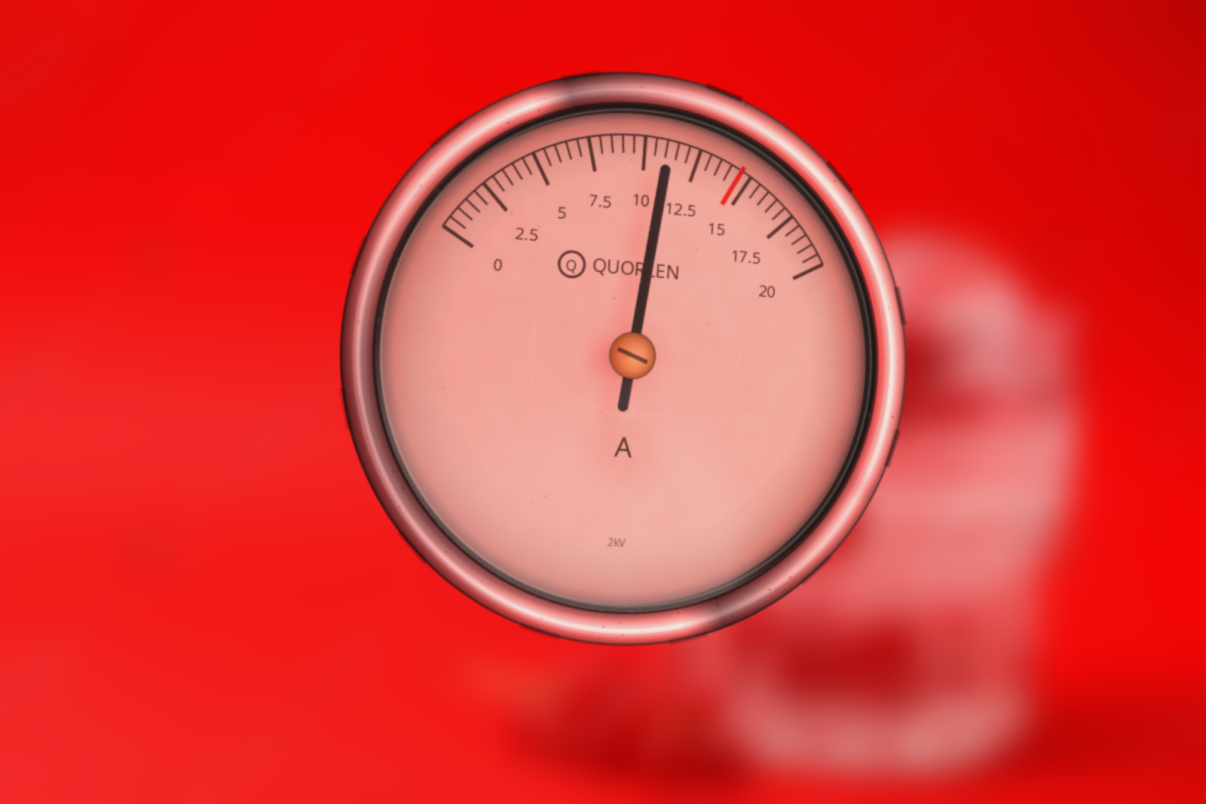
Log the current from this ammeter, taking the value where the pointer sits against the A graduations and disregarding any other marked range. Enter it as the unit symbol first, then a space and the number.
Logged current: A 11
